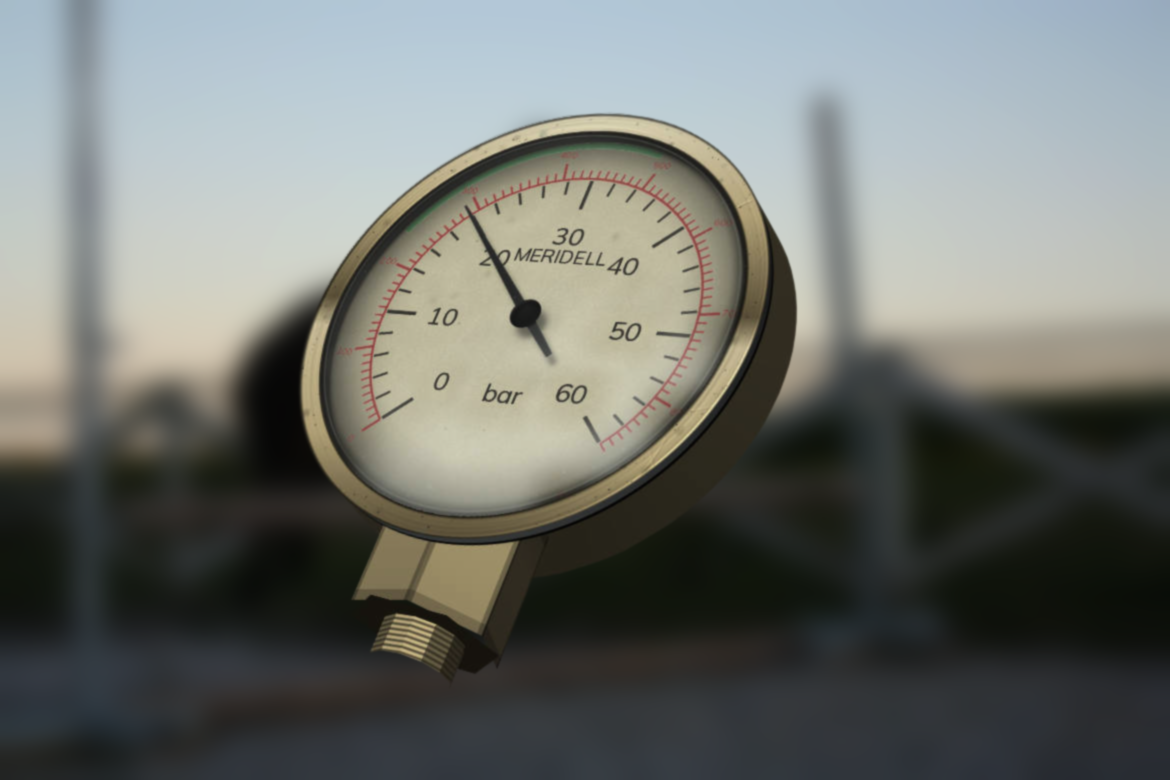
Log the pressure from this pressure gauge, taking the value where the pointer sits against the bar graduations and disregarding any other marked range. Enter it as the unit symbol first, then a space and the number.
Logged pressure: bar 20
